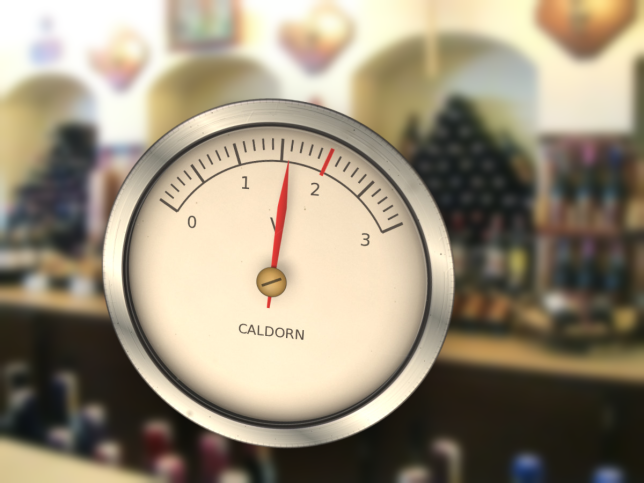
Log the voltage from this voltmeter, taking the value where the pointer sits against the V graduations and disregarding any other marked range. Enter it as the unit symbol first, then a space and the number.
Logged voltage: V 1.6
